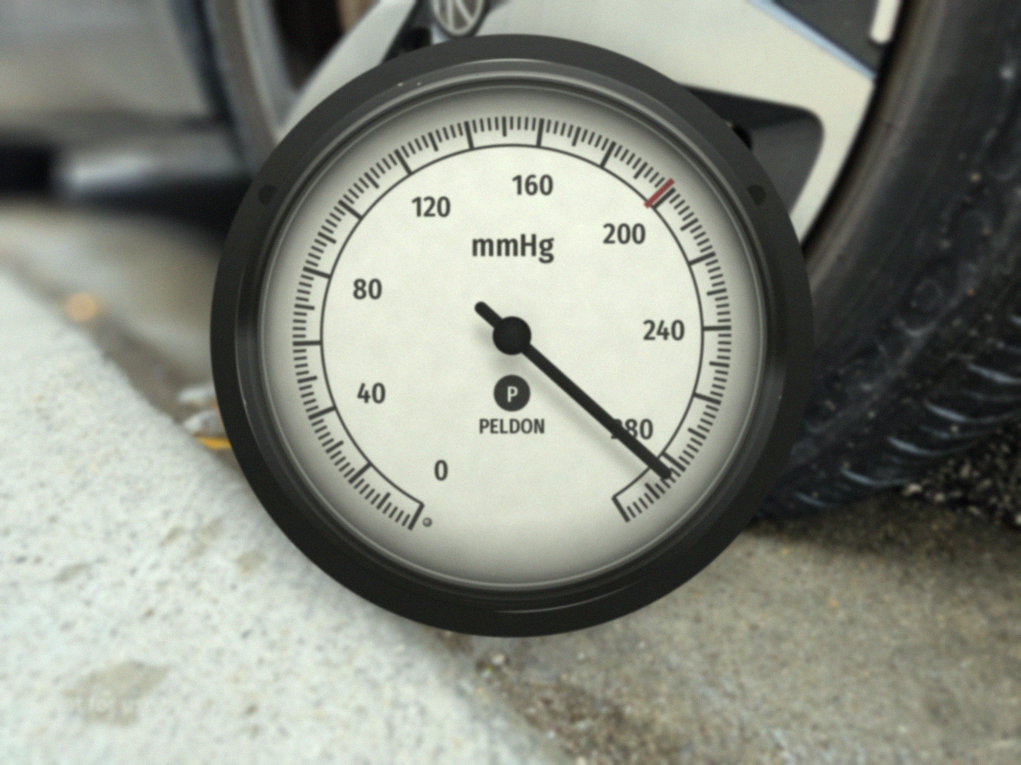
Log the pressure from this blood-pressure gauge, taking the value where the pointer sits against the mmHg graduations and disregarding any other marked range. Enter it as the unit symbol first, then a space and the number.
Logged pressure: mmHg 284
